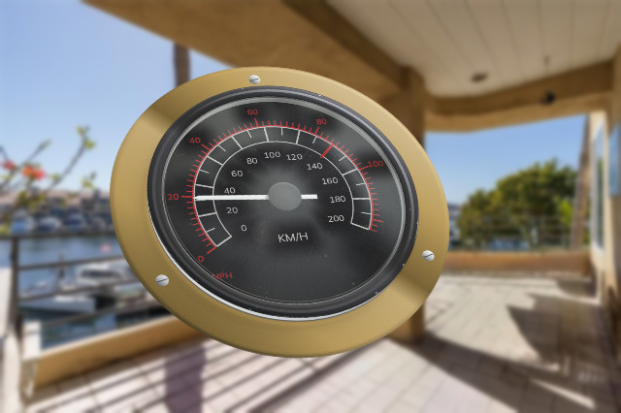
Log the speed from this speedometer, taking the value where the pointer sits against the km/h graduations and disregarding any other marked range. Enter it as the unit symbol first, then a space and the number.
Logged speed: km/h 30
